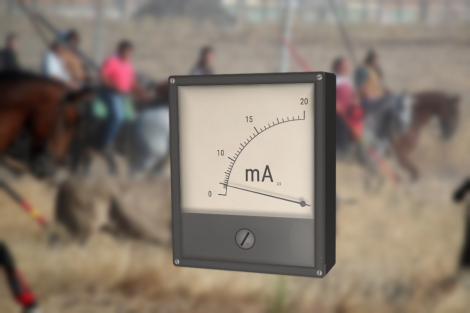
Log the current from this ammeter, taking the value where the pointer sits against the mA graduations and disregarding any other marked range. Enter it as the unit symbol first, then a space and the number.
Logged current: mA 5
